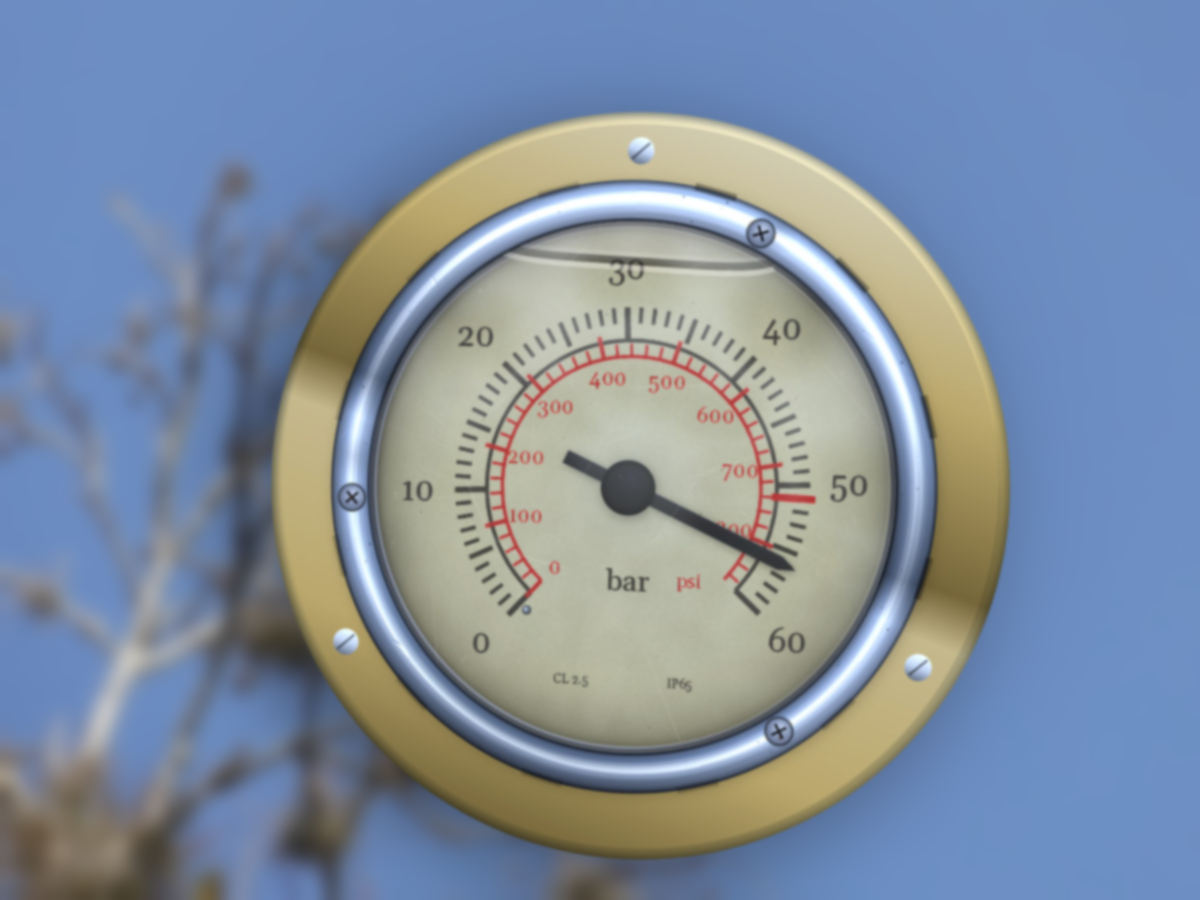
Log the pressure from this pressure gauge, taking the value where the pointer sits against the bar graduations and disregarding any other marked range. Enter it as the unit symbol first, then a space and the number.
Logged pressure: bar 56
